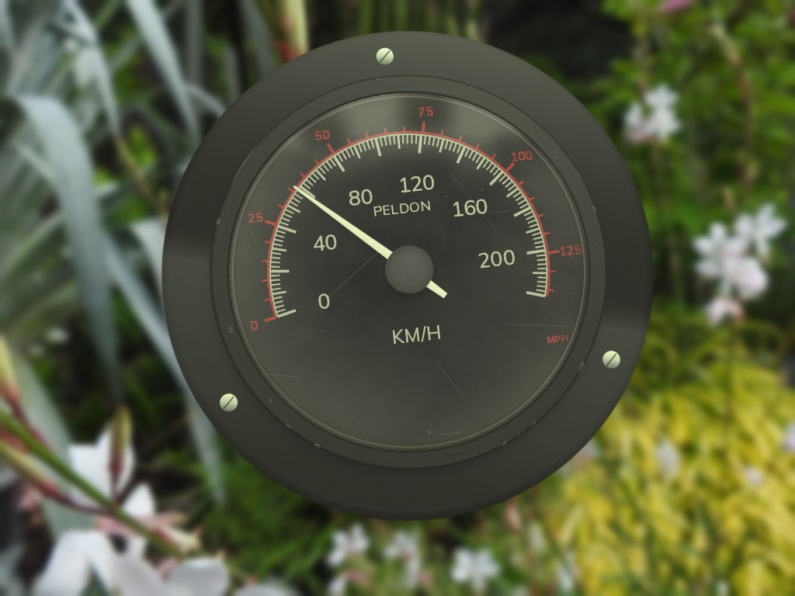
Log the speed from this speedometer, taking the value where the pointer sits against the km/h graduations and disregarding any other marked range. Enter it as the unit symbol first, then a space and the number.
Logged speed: km/h 58
